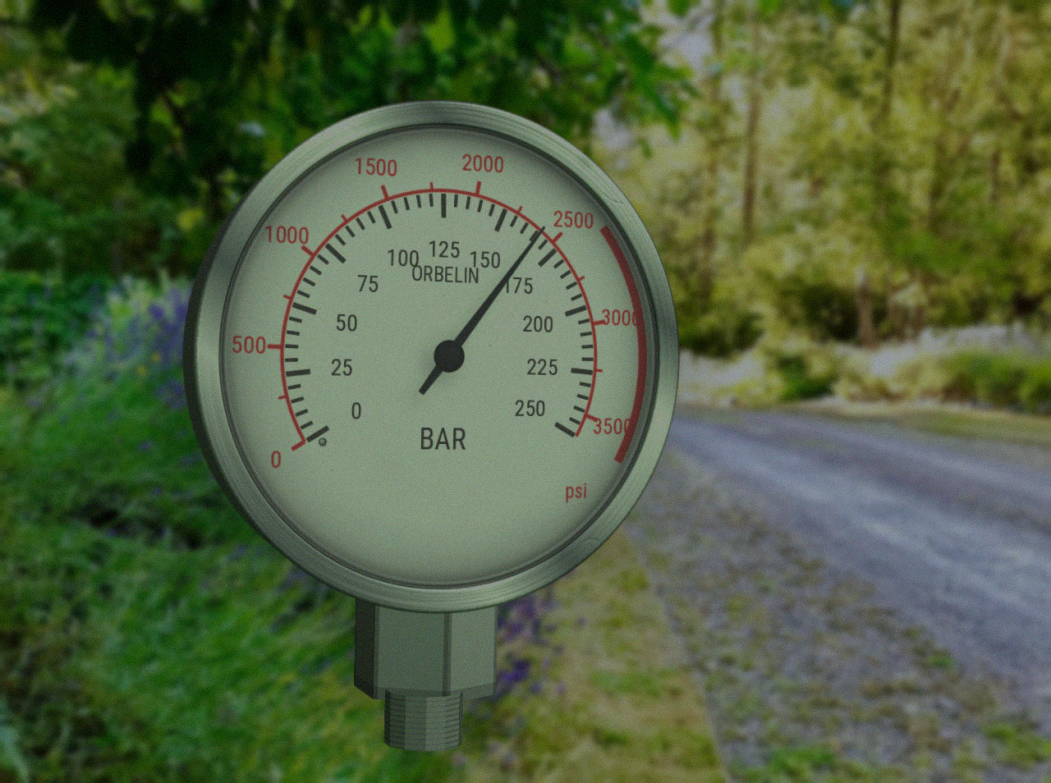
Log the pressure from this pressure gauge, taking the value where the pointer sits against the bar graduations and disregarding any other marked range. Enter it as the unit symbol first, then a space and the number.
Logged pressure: bar 165
